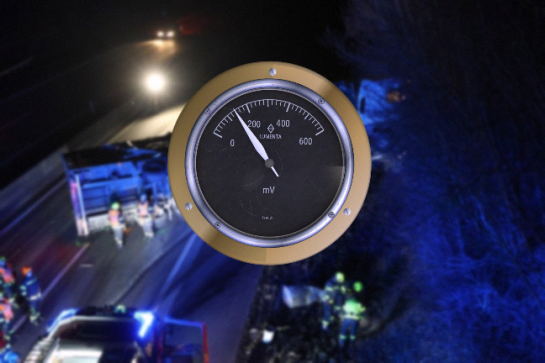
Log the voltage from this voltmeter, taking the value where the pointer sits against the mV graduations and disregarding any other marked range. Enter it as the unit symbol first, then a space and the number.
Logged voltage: mV 140
